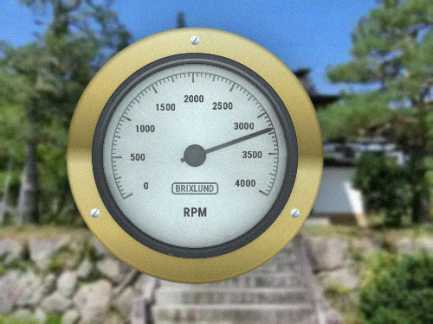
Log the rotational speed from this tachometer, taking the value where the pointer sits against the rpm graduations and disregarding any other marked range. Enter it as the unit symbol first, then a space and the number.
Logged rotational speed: rpm 3200
